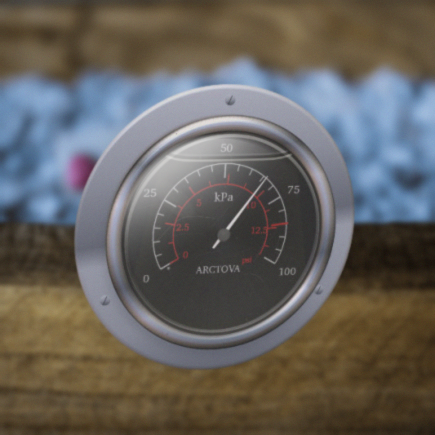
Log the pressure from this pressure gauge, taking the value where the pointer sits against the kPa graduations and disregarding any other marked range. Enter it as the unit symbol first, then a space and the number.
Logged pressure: kPa 65
